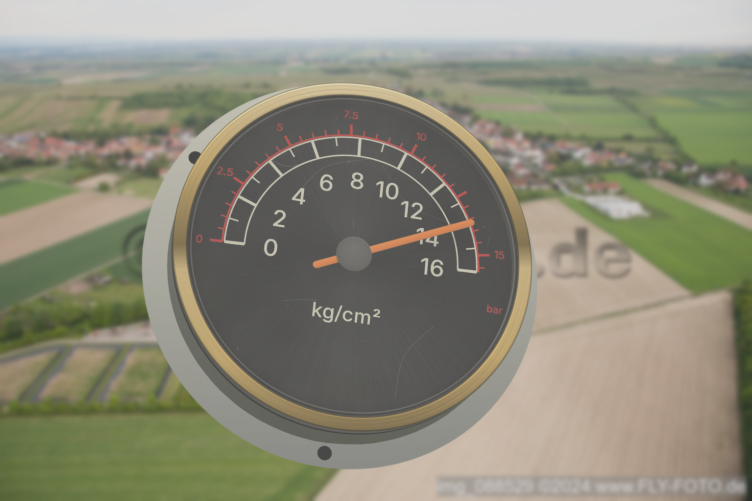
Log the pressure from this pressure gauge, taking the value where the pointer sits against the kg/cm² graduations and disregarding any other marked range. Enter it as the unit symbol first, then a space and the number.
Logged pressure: kg/cm² 14
